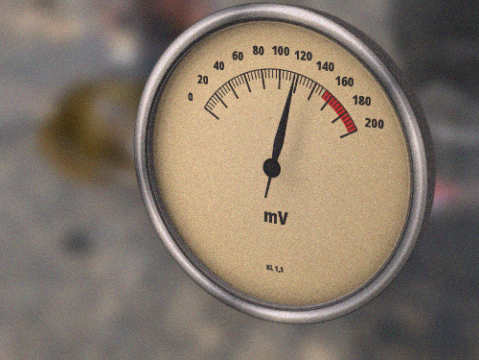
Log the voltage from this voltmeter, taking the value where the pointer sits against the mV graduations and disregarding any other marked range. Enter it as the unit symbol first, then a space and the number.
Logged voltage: mV 120
